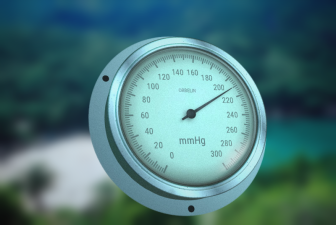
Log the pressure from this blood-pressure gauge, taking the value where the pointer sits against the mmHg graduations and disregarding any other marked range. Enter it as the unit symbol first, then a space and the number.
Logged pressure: mmHg 210
